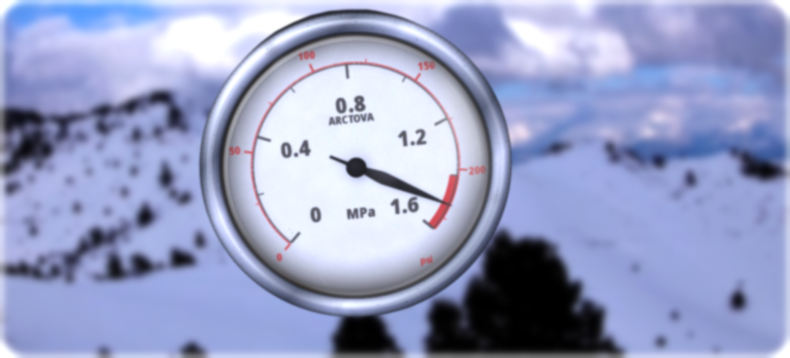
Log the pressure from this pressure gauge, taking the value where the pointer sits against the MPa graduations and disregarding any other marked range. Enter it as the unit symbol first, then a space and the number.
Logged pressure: MPa 1.5
